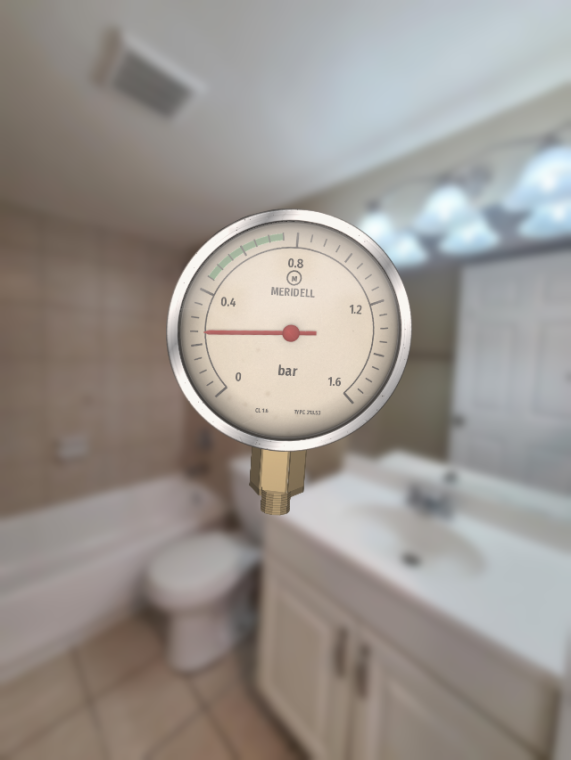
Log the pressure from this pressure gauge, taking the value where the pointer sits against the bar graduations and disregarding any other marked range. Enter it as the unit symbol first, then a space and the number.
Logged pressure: bar 0.25
